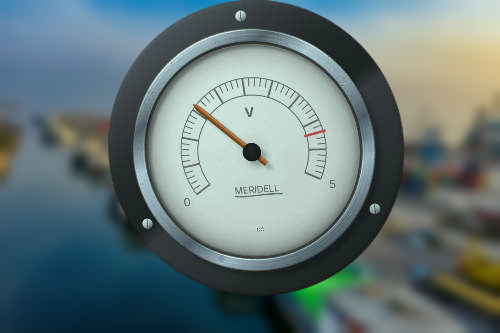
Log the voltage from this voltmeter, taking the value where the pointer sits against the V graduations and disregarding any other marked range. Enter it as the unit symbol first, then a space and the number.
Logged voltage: V 1.6
